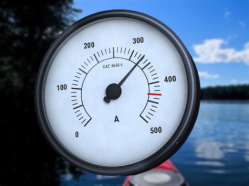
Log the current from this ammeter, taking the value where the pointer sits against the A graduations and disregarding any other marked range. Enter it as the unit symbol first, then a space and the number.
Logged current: A 330
